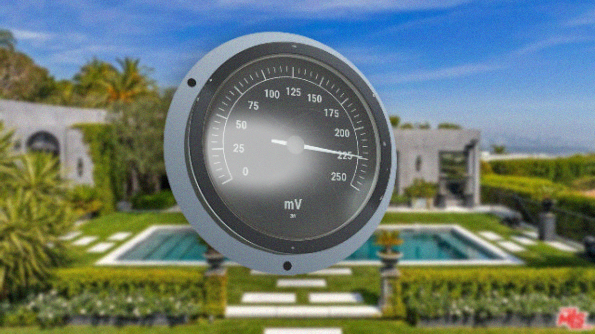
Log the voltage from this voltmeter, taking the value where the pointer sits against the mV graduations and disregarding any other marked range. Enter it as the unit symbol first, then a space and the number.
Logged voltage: mV 225
